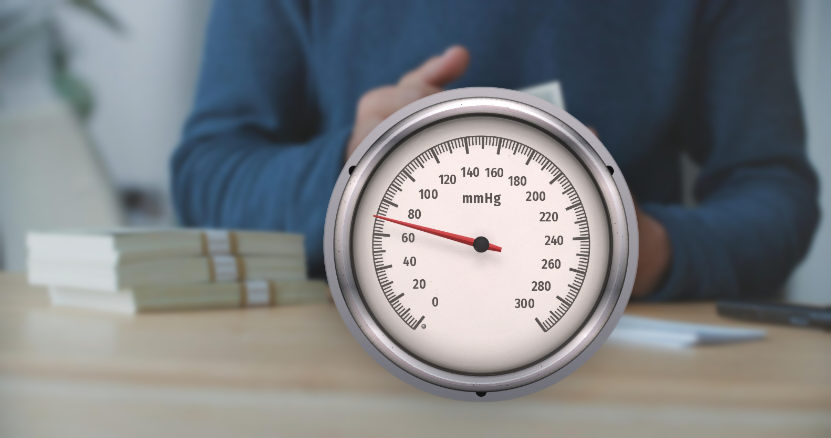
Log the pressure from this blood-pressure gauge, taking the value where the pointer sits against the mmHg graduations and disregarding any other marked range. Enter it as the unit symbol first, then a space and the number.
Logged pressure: mmHg 70
